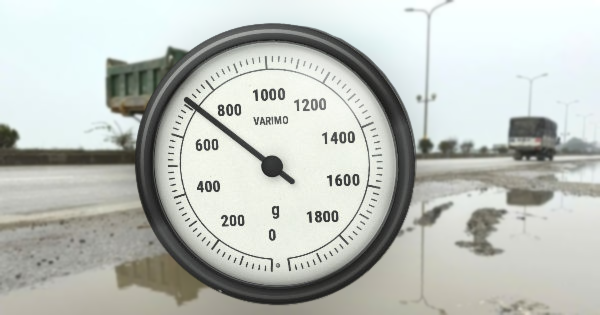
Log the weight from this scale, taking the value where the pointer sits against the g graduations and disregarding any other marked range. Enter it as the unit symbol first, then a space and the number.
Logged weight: g 720
